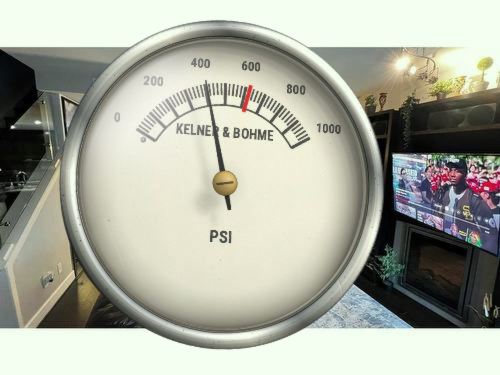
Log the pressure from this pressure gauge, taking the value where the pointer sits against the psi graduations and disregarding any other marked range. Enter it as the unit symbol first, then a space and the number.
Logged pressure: psi 400
